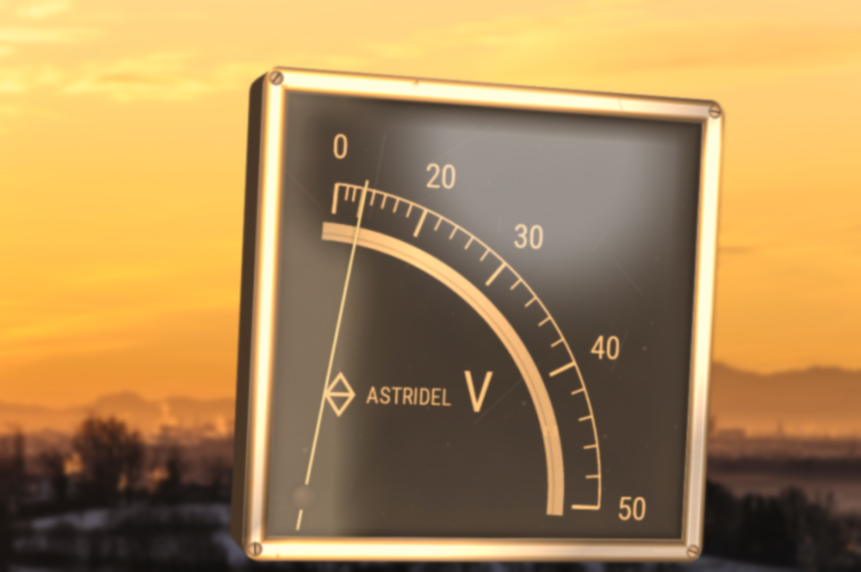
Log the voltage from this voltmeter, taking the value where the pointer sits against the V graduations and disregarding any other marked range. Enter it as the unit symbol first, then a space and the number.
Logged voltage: V 10
